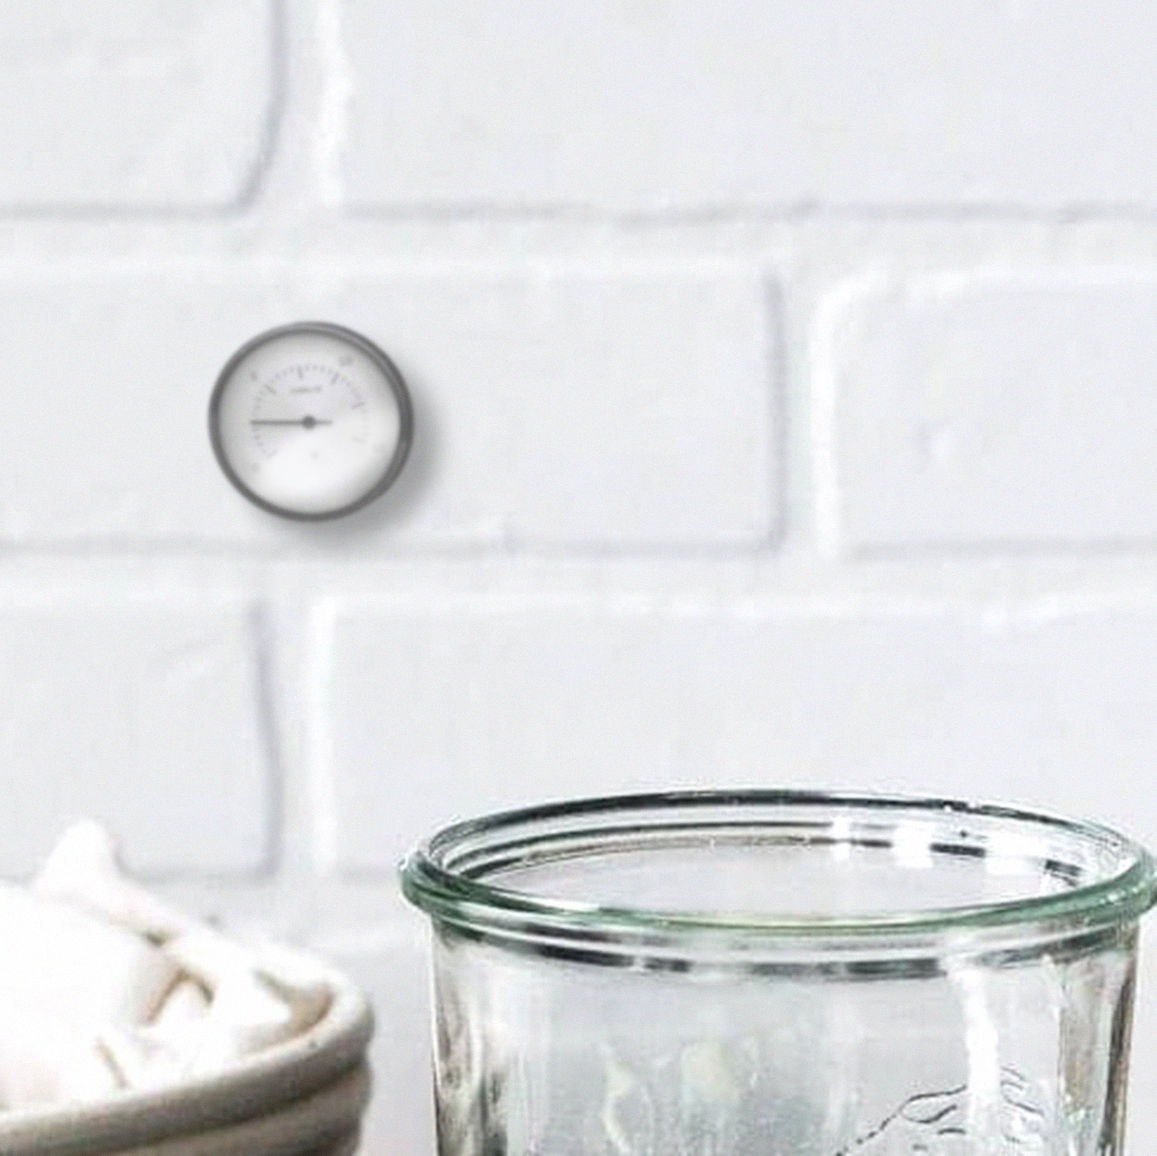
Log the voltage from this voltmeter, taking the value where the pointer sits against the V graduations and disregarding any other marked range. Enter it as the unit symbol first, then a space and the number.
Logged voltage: V 2.5
